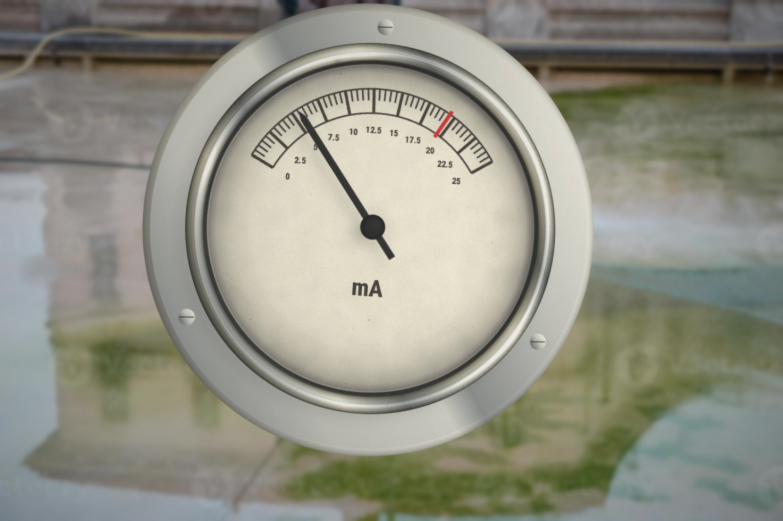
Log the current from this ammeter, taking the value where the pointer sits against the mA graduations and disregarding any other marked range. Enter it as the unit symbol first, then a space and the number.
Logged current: mA 5.5
